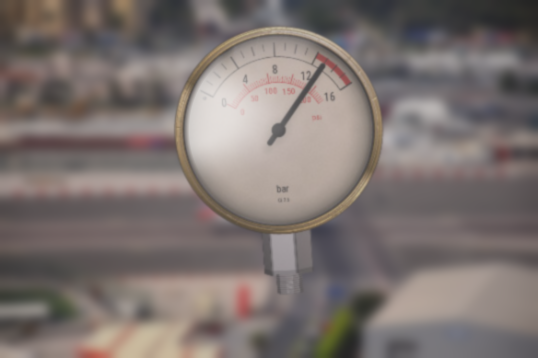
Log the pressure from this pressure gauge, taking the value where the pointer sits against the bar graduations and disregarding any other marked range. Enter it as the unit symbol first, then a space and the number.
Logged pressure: bar 13
